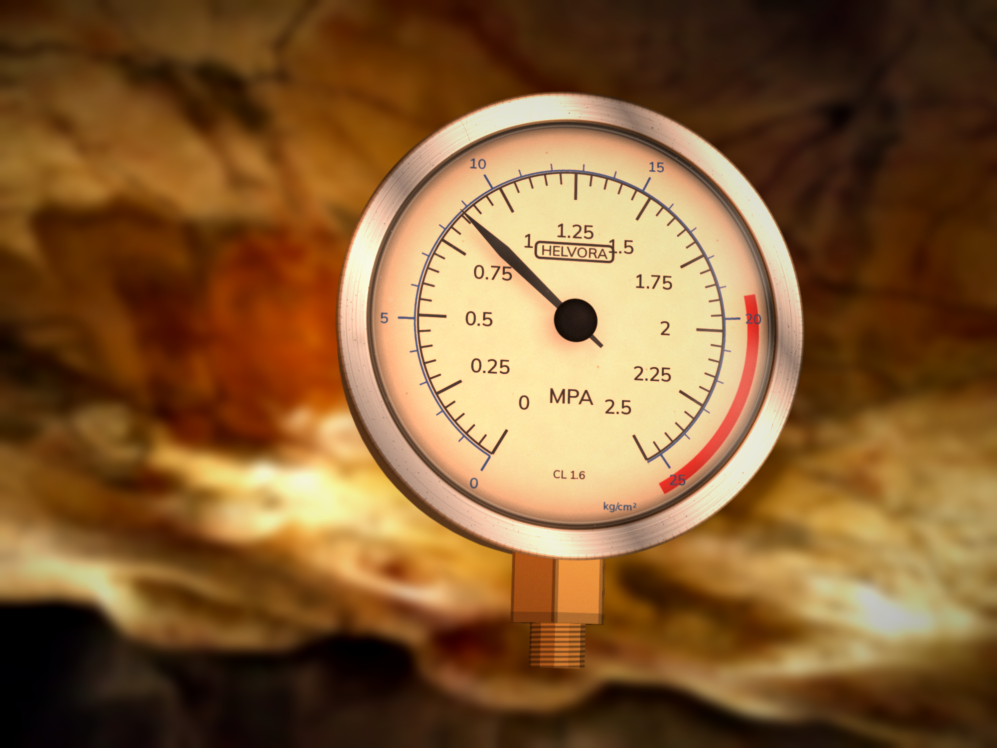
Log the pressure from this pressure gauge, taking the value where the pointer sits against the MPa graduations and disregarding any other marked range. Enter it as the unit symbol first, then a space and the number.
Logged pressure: MPa 0.85
